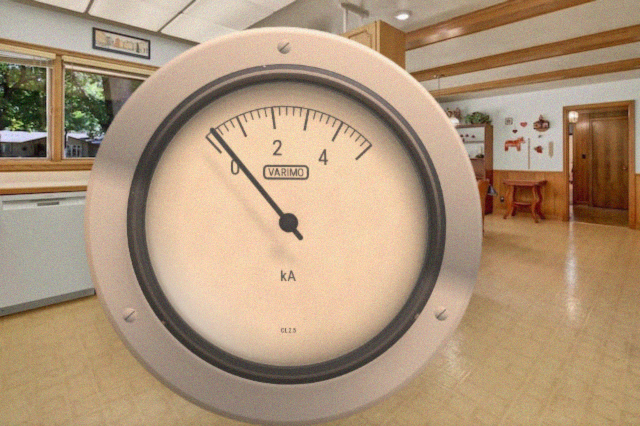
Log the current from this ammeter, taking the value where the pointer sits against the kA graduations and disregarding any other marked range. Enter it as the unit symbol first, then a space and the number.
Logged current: kA 0.2
